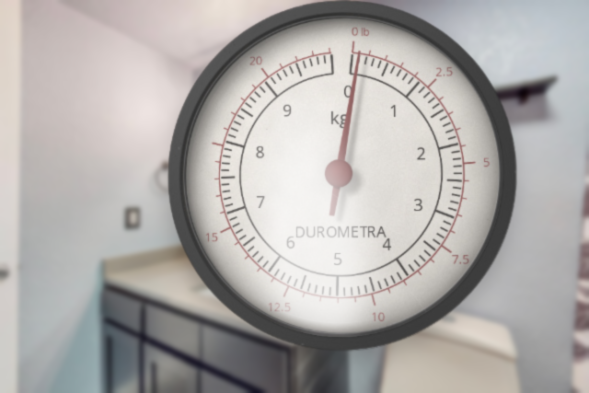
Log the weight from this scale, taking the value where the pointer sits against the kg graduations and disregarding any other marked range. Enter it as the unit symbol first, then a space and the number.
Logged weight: kg 0.1
